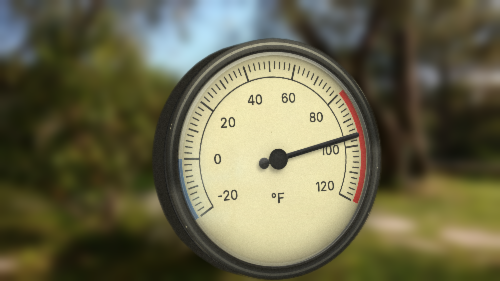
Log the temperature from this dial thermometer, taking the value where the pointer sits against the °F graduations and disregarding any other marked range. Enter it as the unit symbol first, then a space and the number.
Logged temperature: °F 96
